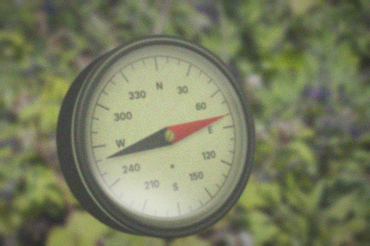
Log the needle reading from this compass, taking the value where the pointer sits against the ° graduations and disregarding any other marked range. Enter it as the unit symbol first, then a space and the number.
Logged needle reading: ° 80
